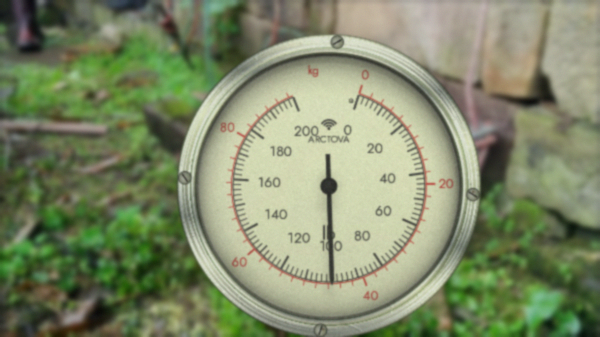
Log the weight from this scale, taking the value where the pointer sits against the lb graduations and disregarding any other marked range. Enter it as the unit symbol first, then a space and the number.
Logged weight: lb 100
